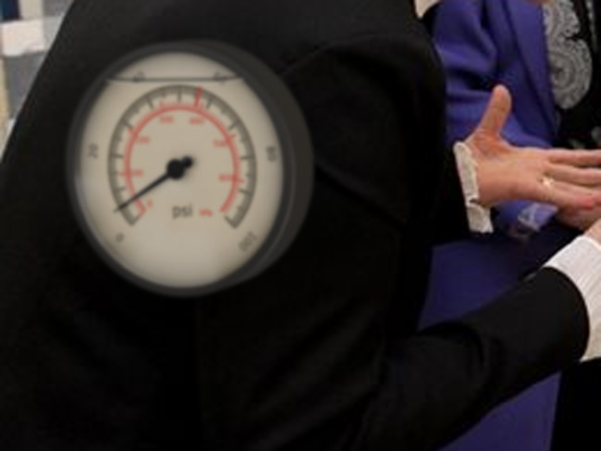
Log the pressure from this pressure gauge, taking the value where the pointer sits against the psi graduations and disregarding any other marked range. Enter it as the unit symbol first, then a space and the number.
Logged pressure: psi 5
